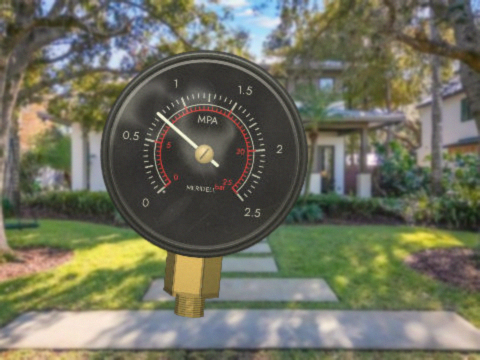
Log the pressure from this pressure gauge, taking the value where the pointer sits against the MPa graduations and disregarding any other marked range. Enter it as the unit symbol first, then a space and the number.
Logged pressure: MPa 0.75
